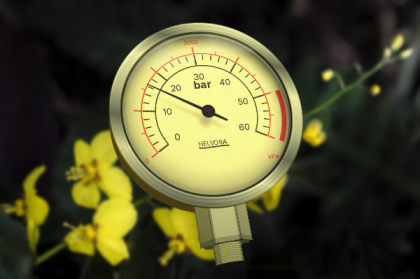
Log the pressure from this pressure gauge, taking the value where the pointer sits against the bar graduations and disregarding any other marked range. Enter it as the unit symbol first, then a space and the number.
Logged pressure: bar 16
